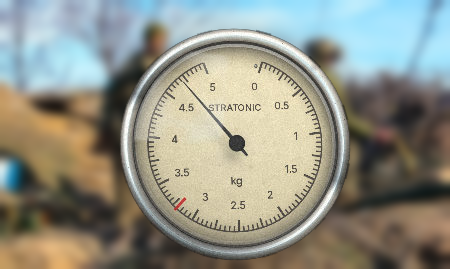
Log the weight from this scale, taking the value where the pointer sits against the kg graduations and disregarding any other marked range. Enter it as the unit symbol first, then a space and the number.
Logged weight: kg 4.7
